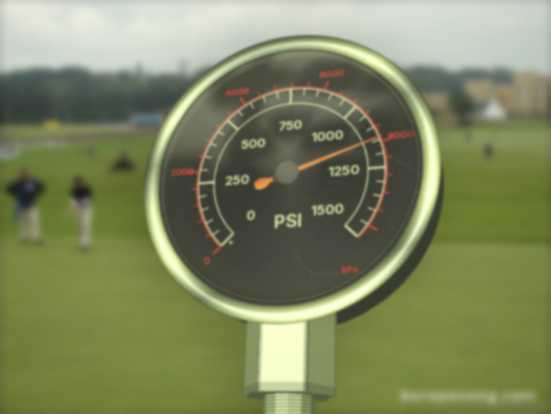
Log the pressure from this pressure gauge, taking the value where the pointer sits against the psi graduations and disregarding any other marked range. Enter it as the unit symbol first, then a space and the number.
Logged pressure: psi 1150
